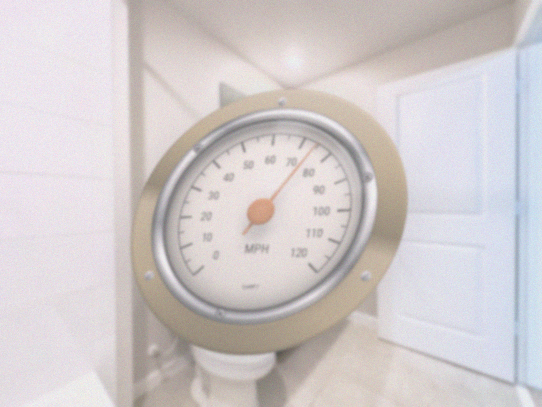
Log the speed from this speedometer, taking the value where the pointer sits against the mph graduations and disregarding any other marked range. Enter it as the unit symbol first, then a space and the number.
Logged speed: mph 75
